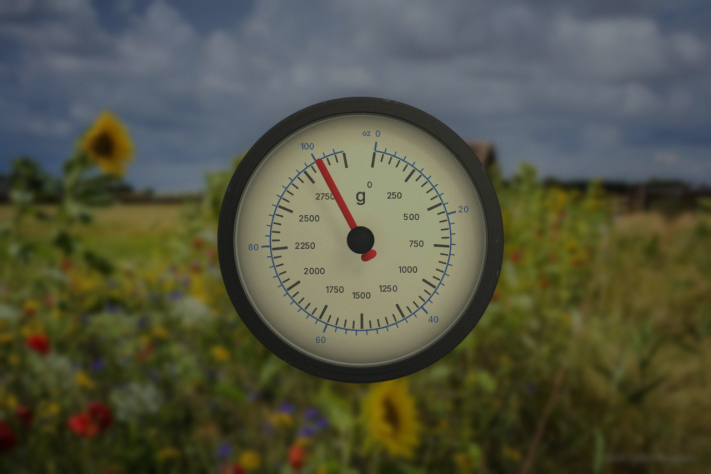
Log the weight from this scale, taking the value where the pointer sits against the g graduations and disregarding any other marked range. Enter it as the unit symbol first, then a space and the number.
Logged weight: g 2850
